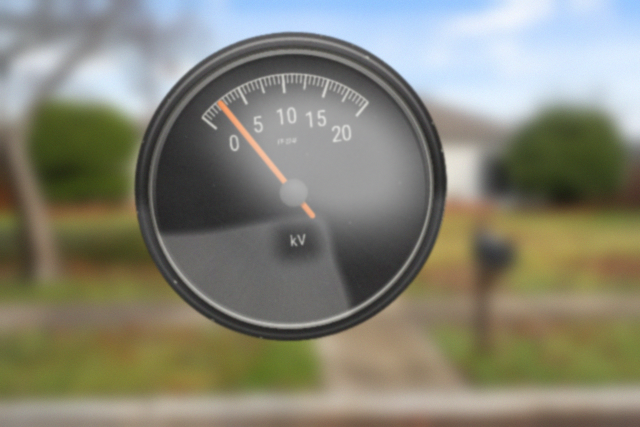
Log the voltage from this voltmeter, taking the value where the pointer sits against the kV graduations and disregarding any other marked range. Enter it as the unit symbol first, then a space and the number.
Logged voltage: kV 2.5
